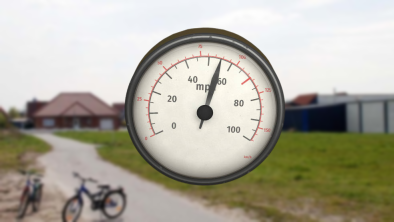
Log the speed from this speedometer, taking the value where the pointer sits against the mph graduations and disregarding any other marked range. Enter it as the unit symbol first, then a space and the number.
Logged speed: mph 55
